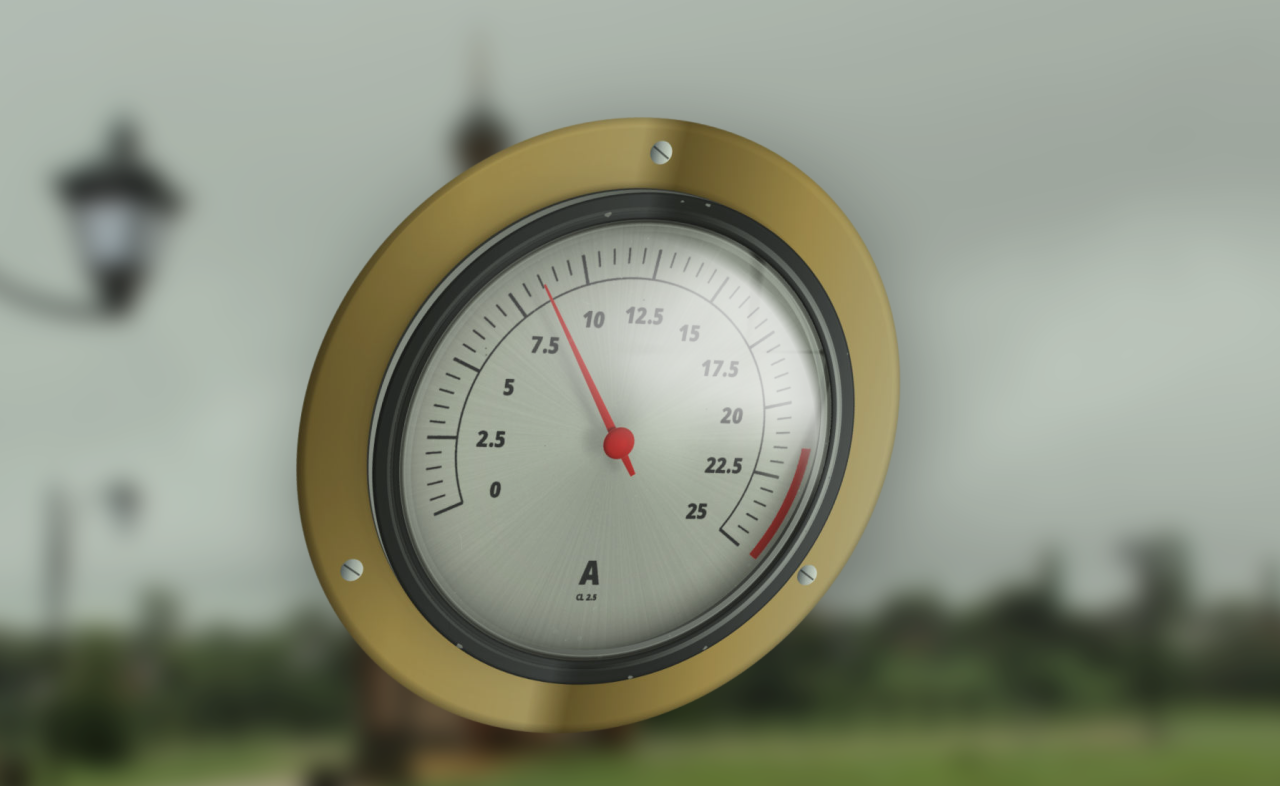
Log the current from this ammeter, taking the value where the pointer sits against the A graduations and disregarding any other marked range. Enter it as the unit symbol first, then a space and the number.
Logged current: A 8.5
